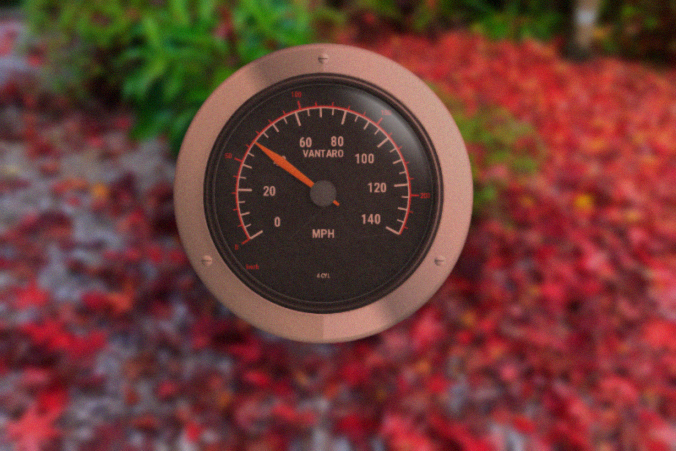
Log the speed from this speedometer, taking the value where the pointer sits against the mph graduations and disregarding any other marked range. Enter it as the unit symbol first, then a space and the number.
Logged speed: mph 40
